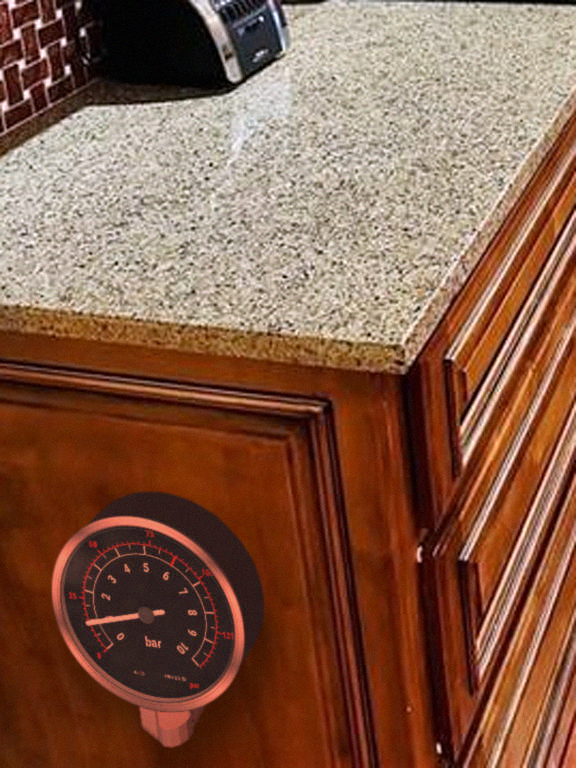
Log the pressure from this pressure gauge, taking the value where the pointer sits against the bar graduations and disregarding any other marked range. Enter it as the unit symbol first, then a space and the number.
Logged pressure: bar 1
